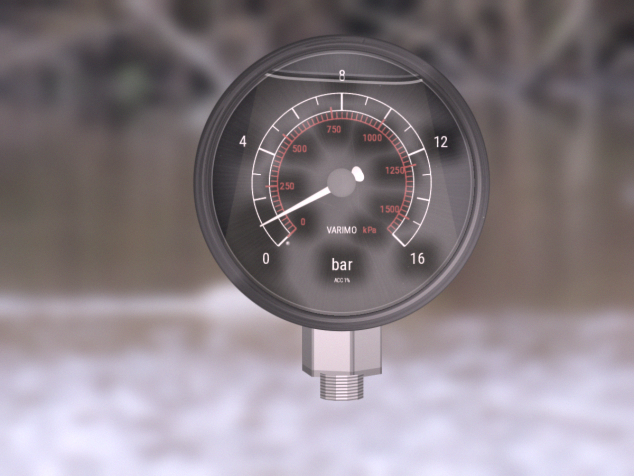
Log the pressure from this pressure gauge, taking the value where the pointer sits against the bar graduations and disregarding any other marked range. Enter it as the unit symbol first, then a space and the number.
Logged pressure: bar 1
